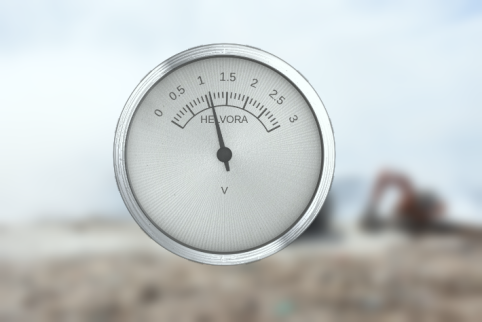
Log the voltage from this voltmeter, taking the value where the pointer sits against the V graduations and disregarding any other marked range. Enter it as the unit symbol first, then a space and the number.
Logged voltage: V 1.1
